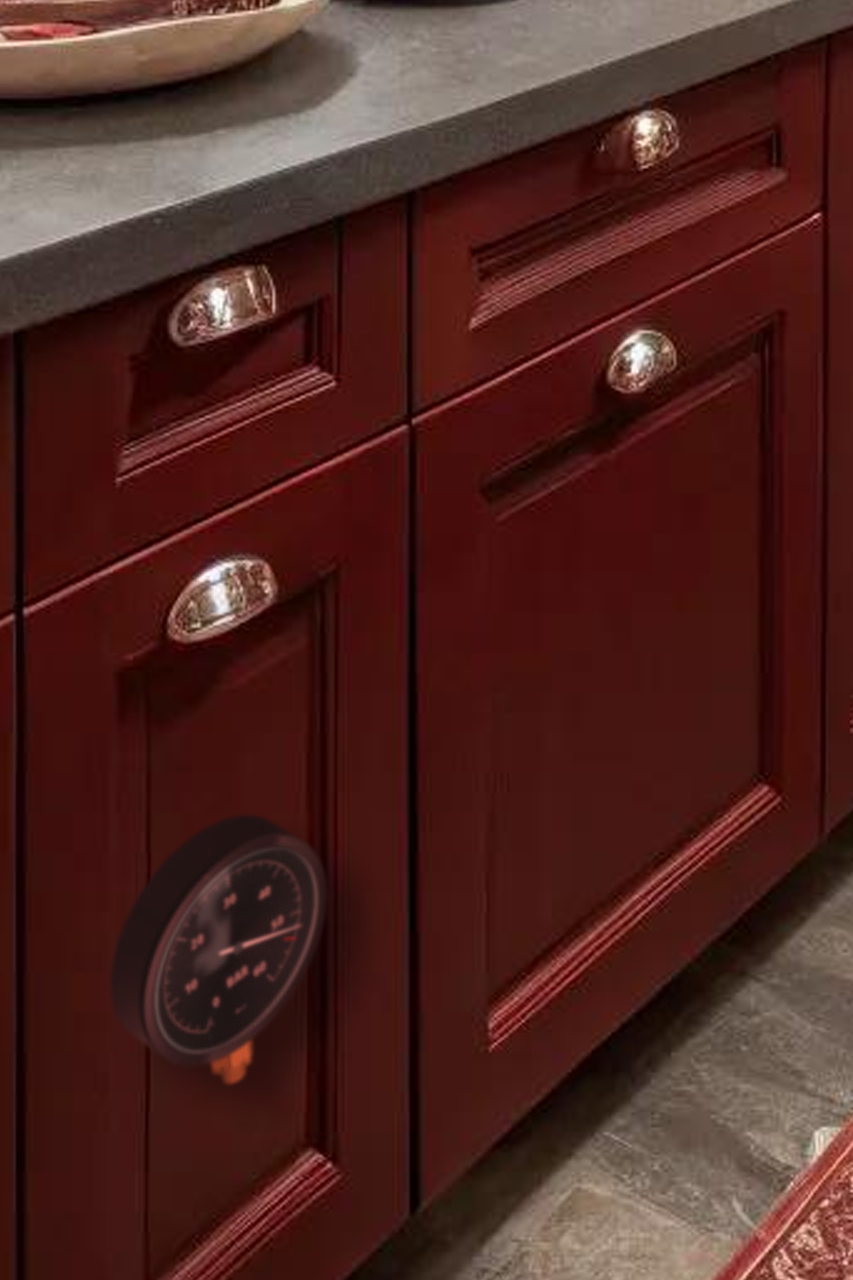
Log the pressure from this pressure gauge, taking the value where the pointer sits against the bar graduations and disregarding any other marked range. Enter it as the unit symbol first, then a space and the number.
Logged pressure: bar 52
